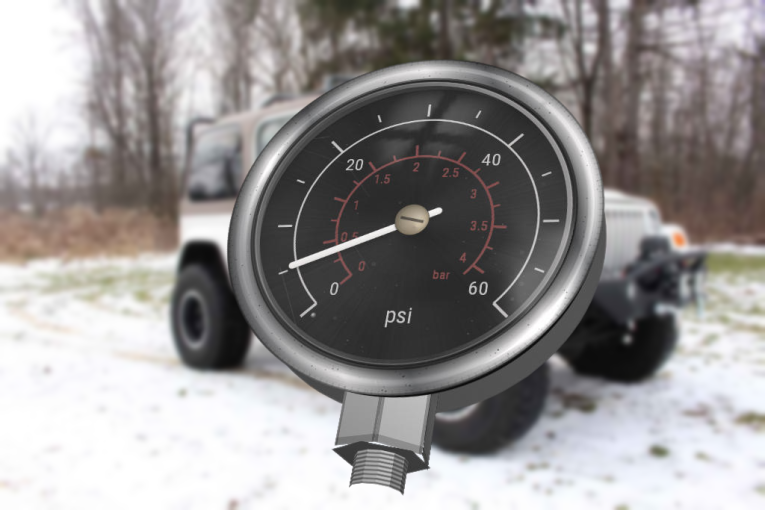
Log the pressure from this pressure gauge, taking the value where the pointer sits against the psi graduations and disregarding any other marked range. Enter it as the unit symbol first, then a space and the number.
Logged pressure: psi 5
